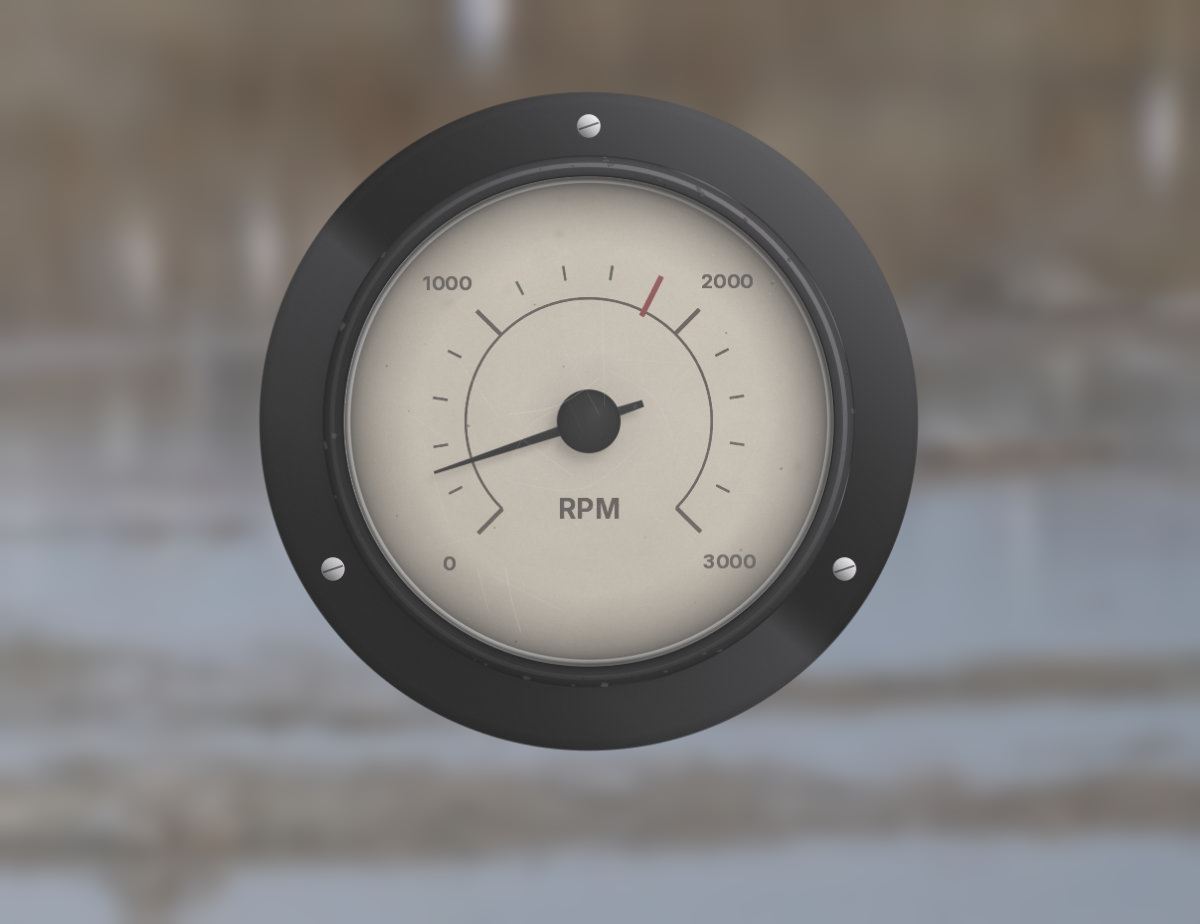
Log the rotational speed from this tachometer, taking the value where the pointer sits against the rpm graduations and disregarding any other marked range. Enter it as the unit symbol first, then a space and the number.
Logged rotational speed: rpm 300
